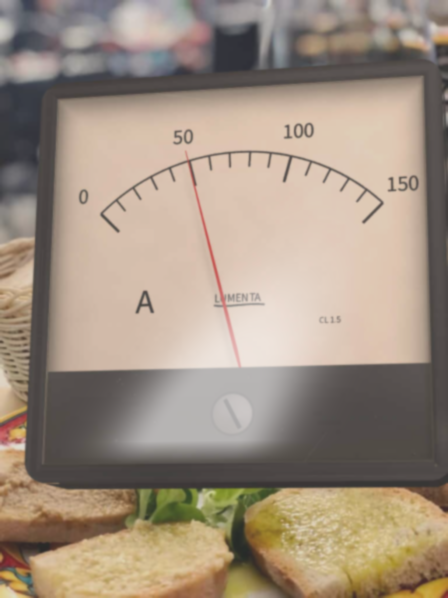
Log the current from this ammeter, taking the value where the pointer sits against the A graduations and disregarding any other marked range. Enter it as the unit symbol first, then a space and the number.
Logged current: A 50
